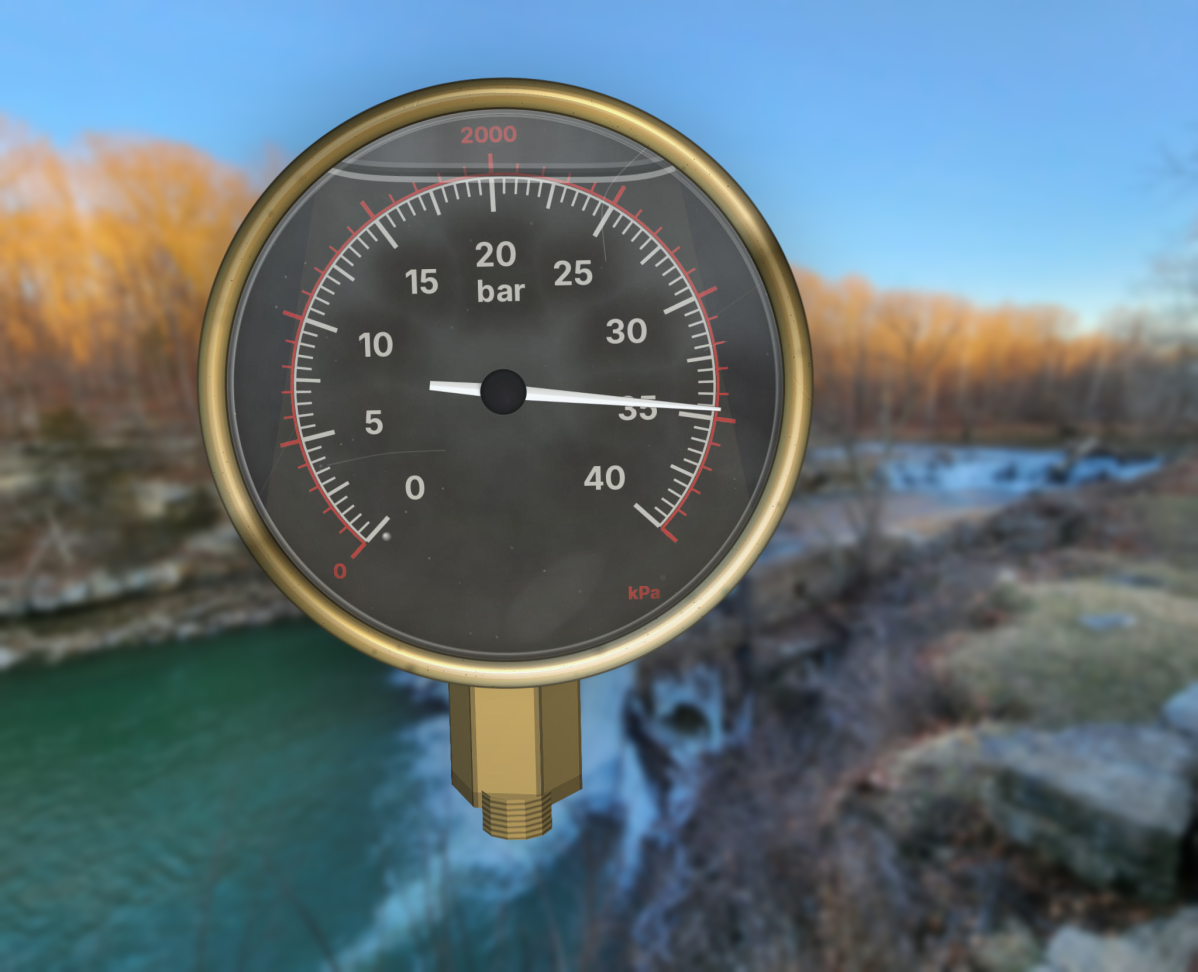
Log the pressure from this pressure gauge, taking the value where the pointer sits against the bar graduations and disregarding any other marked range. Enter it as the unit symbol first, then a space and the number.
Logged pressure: bar 34.5
